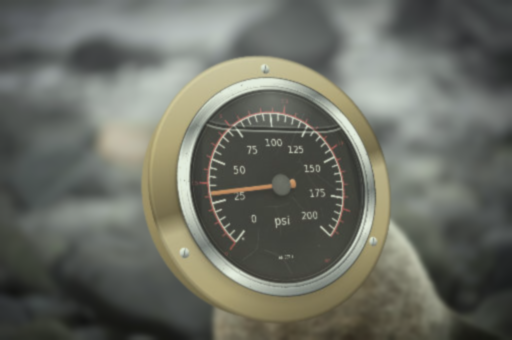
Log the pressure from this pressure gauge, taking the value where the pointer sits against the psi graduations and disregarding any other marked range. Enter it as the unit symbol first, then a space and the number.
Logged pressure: psi 30
